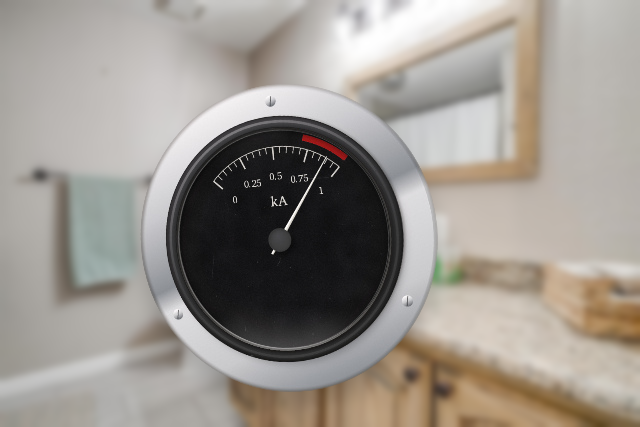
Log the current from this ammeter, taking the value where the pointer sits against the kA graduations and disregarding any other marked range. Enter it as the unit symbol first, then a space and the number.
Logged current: kA 0.9
